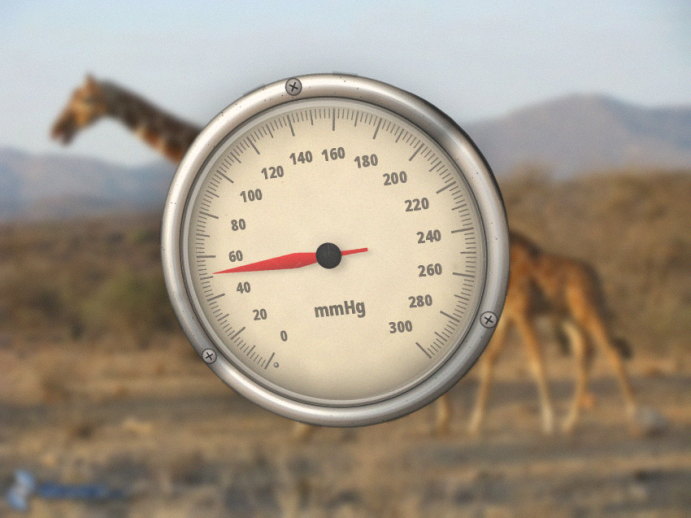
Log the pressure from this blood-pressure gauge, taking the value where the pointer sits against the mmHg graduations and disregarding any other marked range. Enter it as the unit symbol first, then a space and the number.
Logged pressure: mmHg 52
